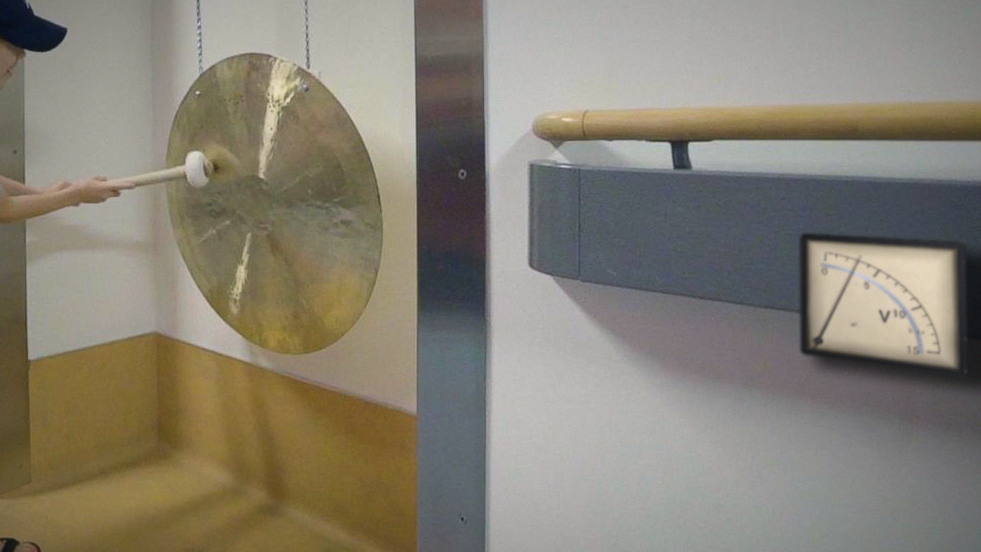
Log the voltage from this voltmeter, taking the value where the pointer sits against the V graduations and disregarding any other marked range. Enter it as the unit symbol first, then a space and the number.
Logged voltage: V 3
